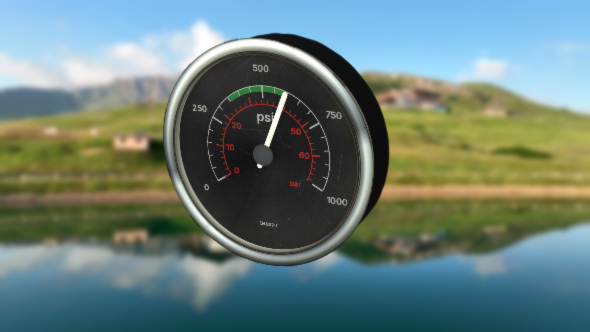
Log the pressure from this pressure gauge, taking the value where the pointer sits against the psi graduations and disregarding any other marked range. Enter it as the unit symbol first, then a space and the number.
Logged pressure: psi 600
